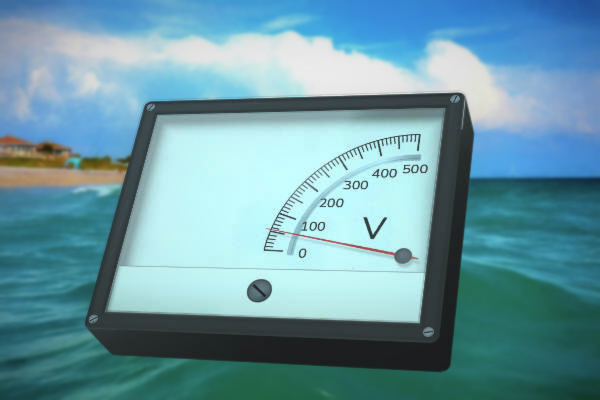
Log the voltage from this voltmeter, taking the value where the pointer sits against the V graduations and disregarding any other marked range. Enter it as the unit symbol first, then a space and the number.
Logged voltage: V 50
